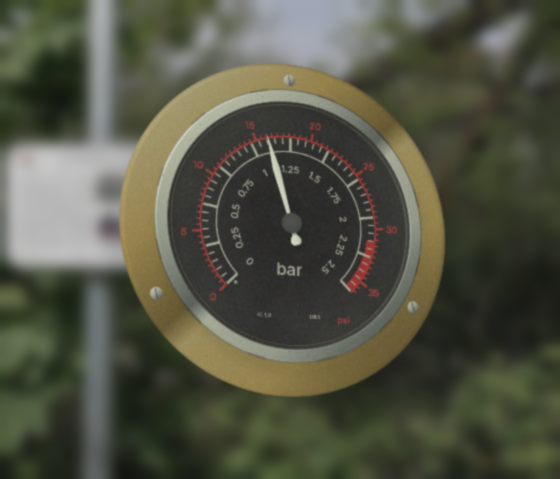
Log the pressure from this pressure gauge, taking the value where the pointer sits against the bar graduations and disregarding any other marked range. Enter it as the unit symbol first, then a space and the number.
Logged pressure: bar 1.1
